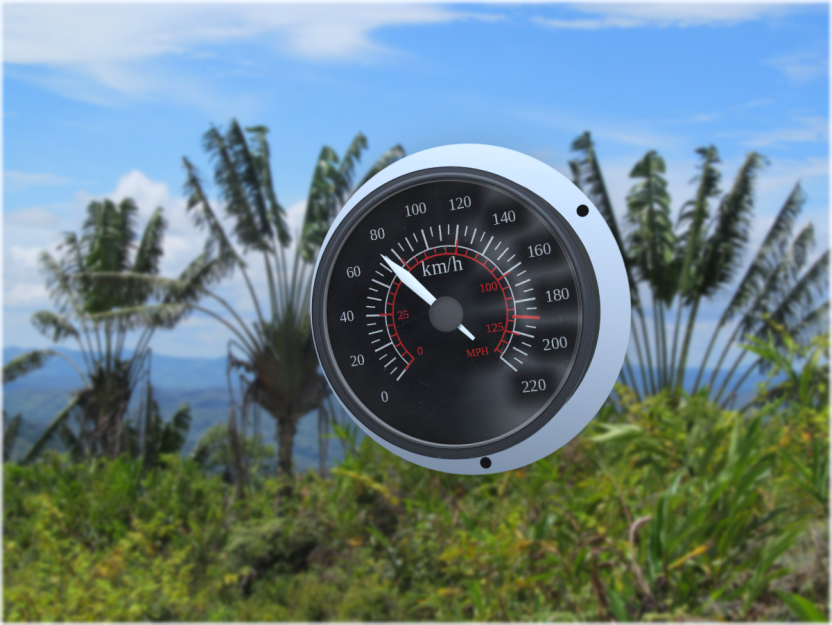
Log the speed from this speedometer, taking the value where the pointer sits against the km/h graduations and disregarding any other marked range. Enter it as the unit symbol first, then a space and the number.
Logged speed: km/h 75
